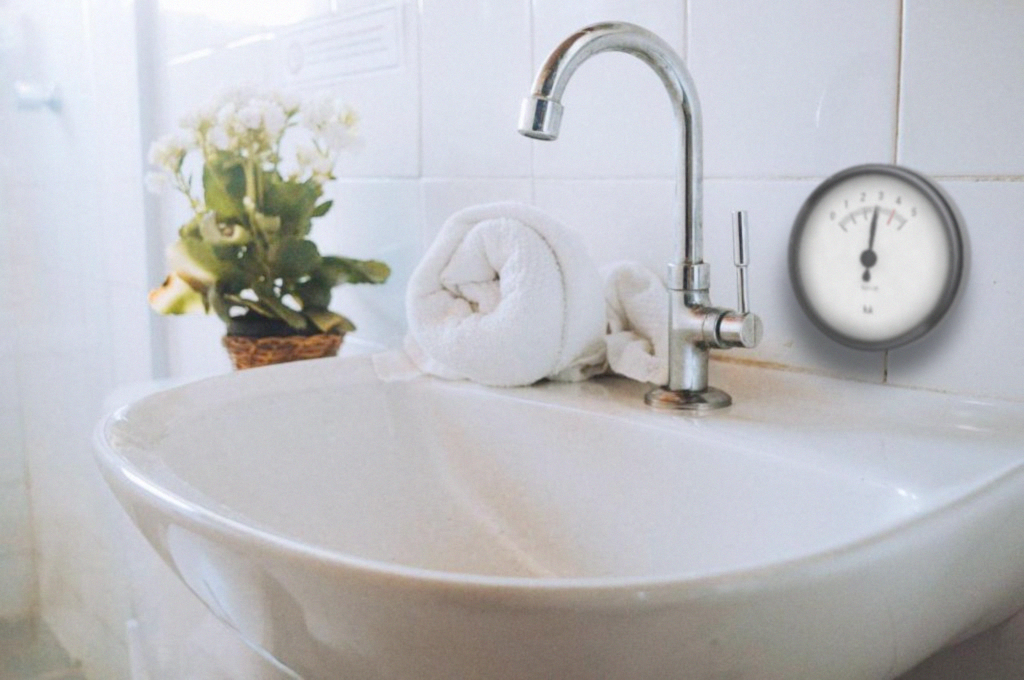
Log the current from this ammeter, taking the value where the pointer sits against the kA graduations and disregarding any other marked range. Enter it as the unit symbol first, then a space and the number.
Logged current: kA 3
